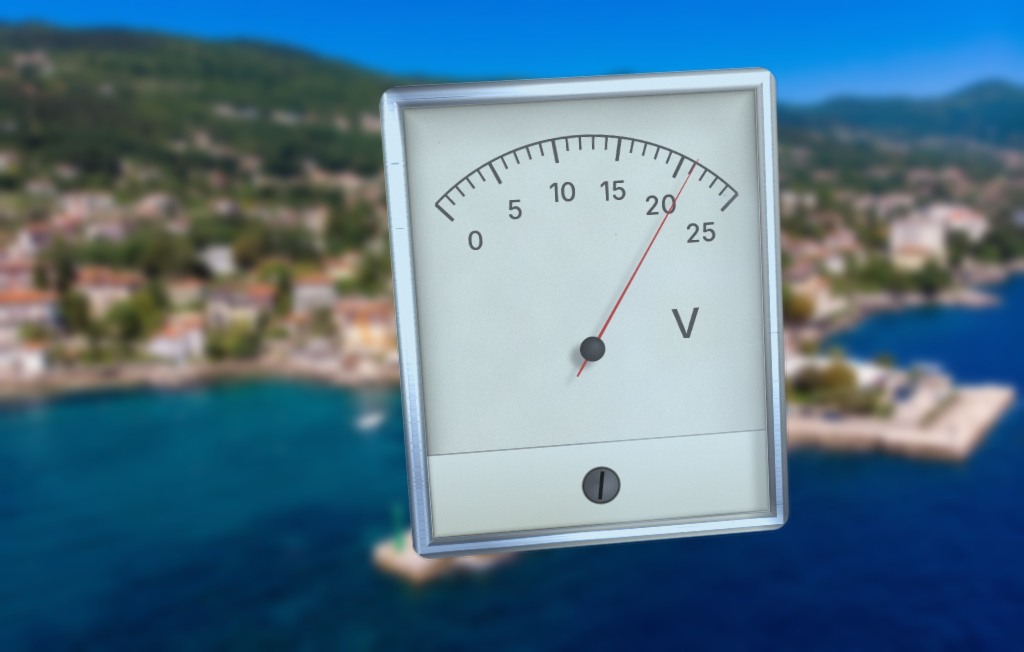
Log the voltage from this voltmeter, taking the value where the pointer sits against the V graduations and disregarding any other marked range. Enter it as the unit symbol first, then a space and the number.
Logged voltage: V 21
